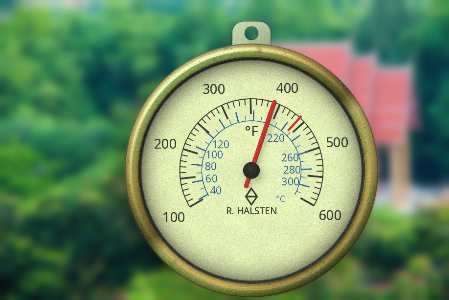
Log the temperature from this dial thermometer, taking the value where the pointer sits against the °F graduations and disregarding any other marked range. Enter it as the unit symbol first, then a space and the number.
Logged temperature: °F 390
